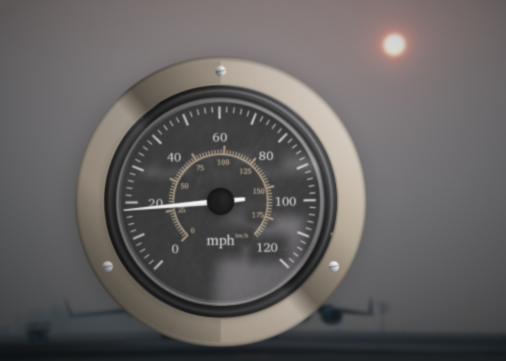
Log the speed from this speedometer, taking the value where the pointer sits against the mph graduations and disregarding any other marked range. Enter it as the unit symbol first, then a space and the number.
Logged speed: mph 18
